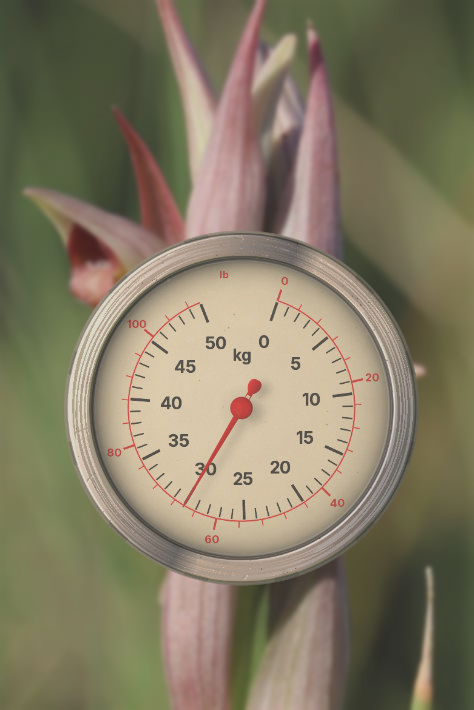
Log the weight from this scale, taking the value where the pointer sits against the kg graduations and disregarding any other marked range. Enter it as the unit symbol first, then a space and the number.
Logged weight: kg 30
